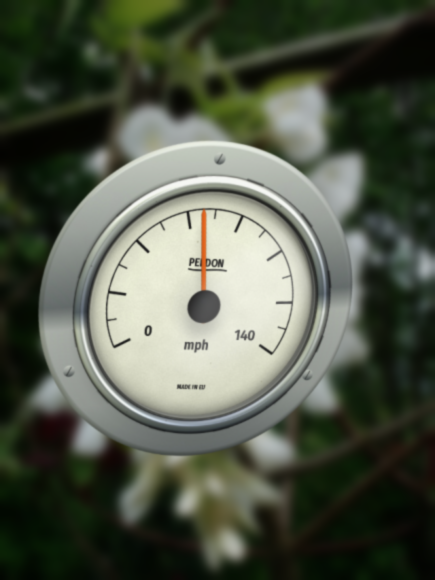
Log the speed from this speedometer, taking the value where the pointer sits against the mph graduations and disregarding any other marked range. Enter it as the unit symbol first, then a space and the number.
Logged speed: mph 65
